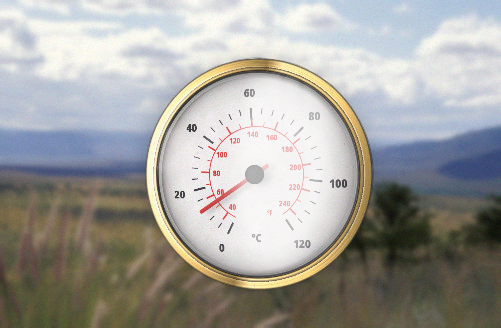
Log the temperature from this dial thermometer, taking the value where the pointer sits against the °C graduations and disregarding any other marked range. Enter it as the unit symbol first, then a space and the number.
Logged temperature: °C 12
